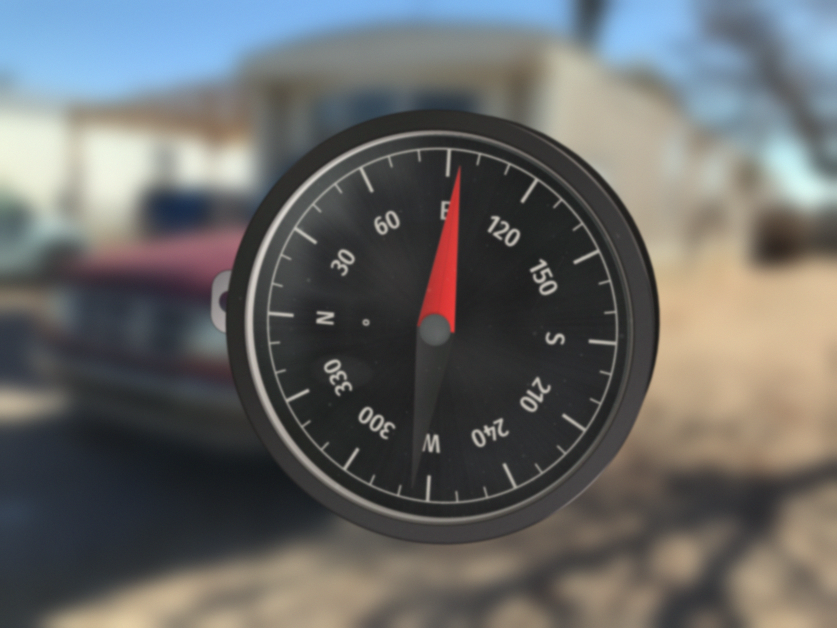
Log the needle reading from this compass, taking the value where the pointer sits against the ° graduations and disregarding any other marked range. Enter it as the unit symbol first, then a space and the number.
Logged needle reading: ° 95
